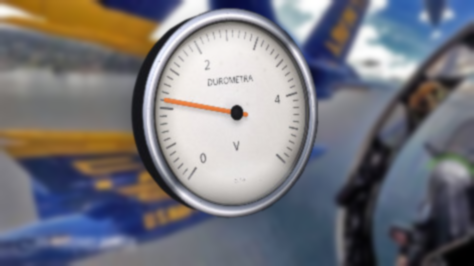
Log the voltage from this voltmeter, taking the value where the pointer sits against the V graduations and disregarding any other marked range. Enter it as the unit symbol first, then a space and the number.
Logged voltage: V 1.1
